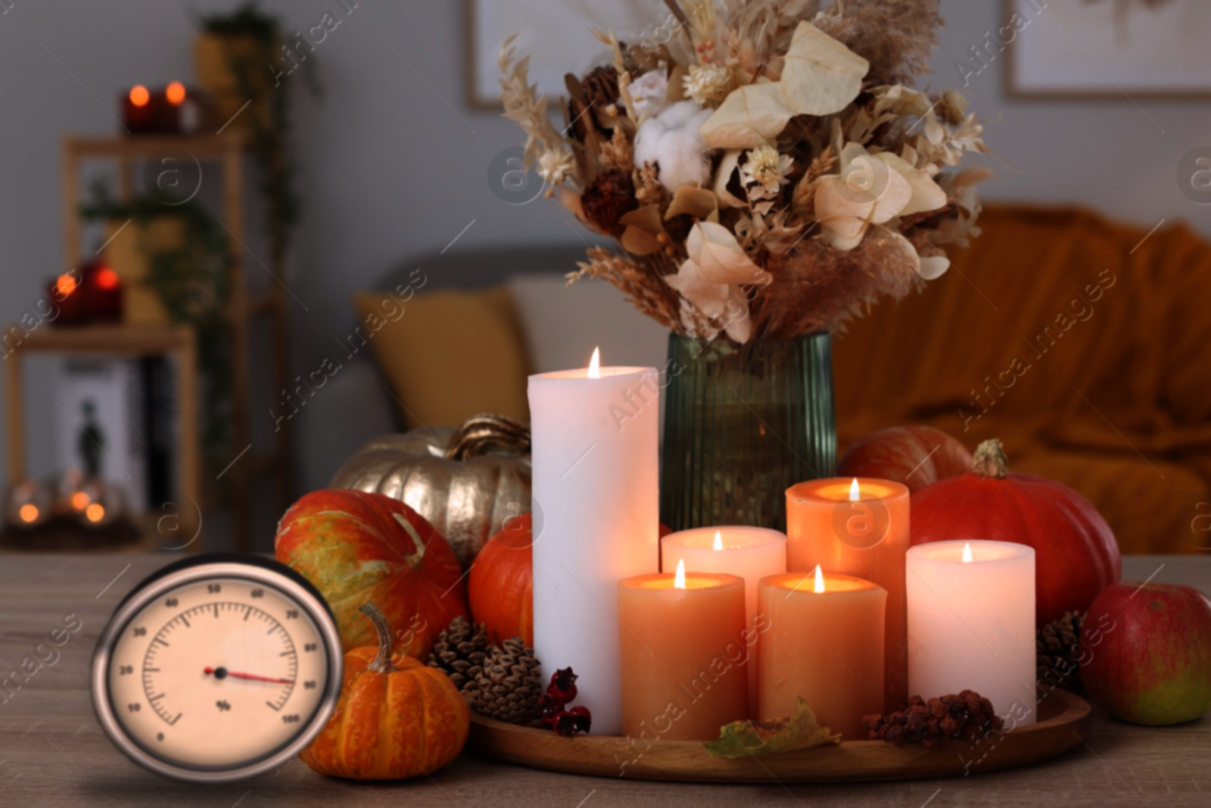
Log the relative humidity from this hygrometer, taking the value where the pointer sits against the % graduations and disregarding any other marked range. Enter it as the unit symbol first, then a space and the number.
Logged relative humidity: % 90
